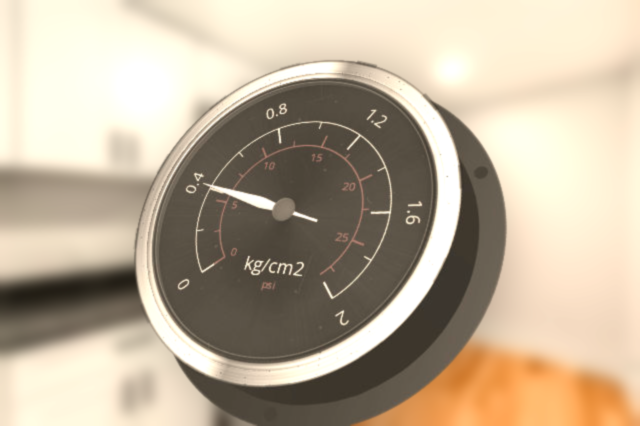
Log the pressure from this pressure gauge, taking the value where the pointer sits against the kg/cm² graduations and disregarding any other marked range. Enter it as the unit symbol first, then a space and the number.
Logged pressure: kg/cm² 0.4
